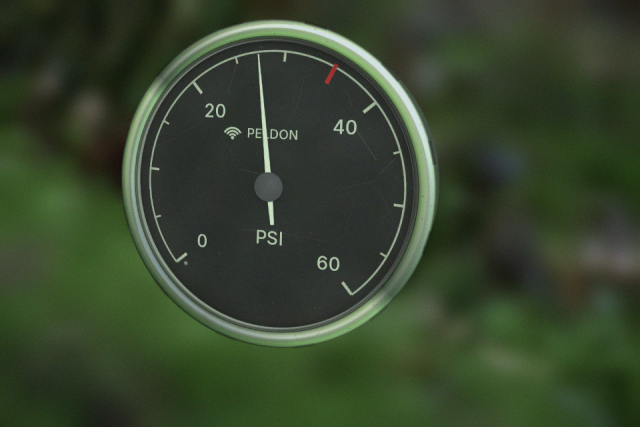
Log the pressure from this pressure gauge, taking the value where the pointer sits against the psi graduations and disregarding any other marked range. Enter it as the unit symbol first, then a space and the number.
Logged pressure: psi 27.5
